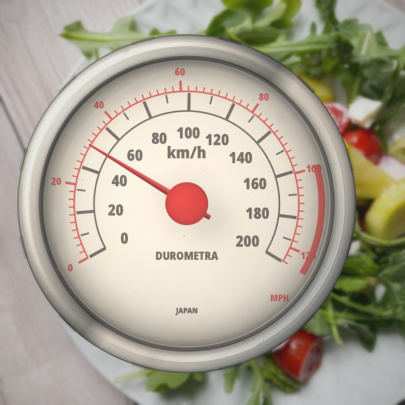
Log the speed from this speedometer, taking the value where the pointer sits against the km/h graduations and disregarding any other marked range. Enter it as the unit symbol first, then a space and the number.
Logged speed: km/h 50
